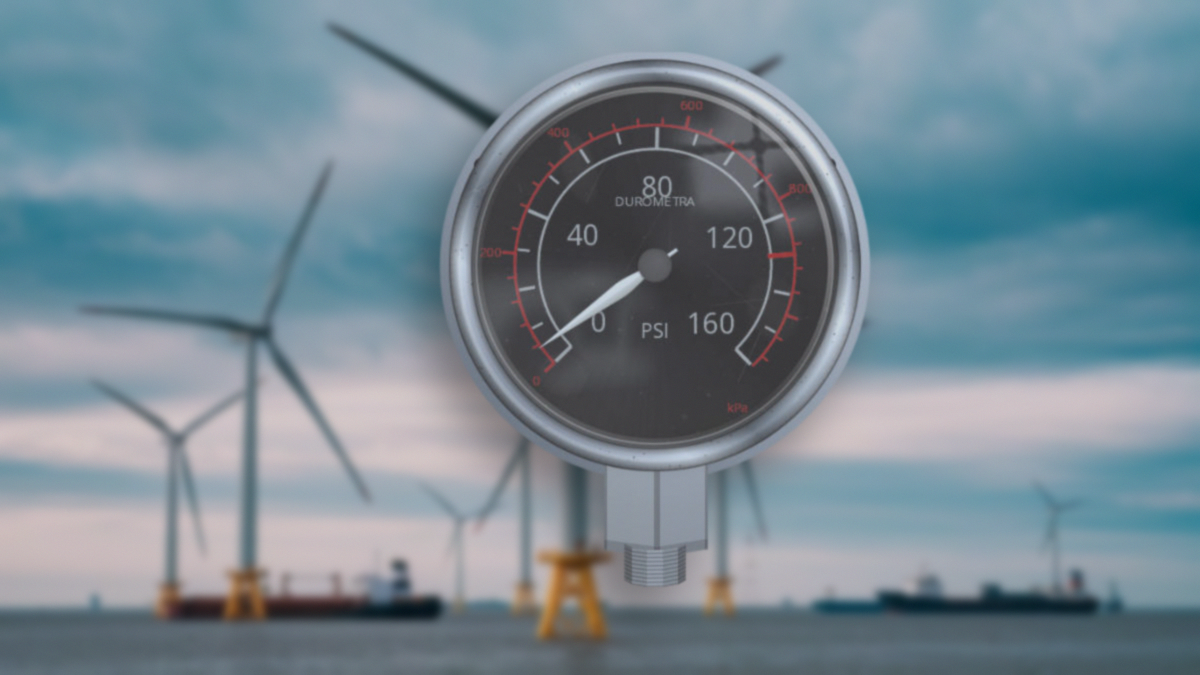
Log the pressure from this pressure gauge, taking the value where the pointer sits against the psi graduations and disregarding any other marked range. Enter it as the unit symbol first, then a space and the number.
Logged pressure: psi 5
